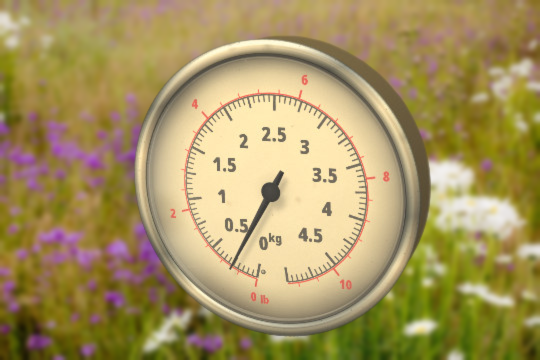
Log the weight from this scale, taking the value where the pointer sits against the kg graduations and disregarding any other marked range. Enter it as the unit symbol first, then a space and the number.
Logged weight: kg 0.25
